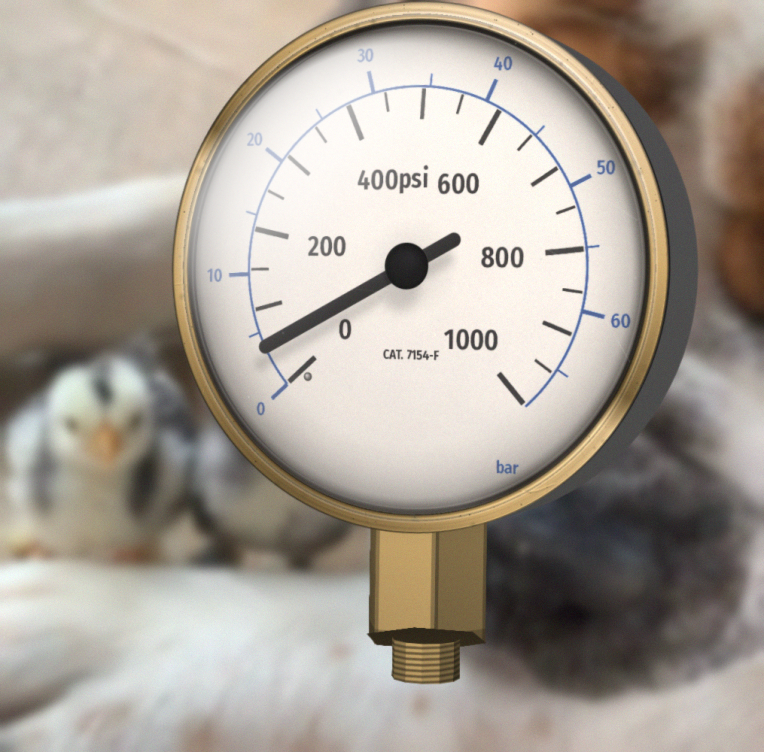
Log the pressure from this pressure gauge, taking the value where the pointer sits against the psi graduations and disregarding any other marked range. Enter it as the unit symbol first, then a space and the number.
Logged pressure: psi 50
